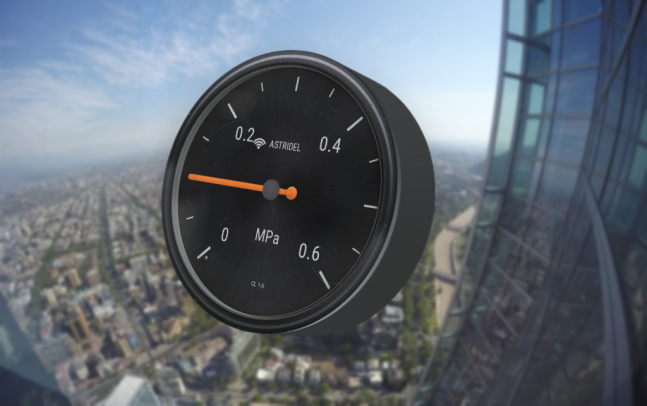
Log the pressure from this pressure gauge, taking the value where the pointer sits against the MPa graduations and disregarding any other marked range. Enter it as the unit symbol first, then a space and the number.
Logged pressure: MPa 0.1
